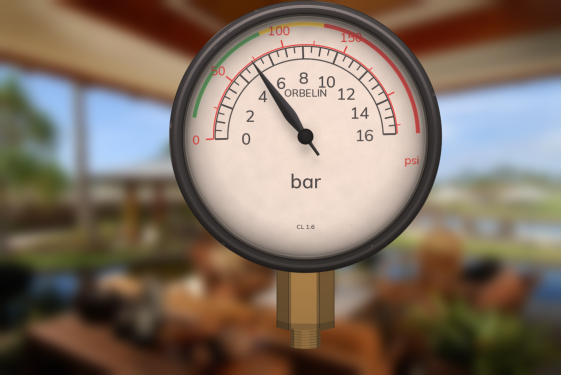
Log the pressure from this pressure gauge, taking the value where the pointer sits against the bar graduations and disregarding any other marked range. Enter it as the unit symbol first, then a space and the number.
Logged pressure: bar 5
